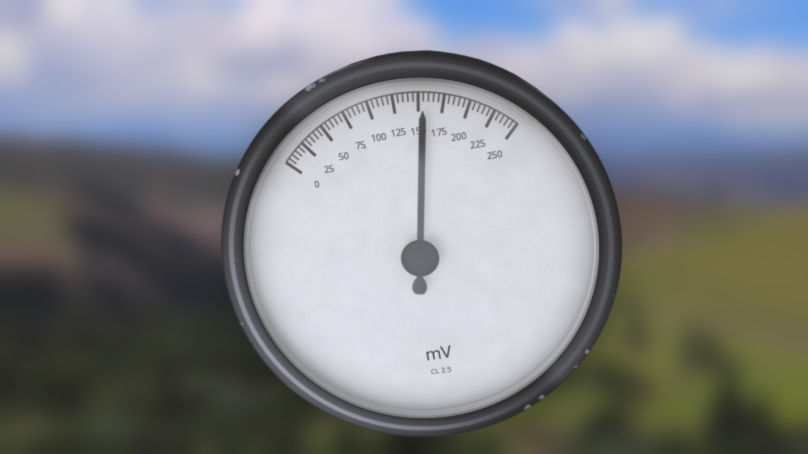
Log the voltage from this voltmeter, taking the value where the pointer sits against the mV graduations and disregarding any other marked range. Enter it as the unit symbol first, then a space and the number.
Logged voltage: mV 155
